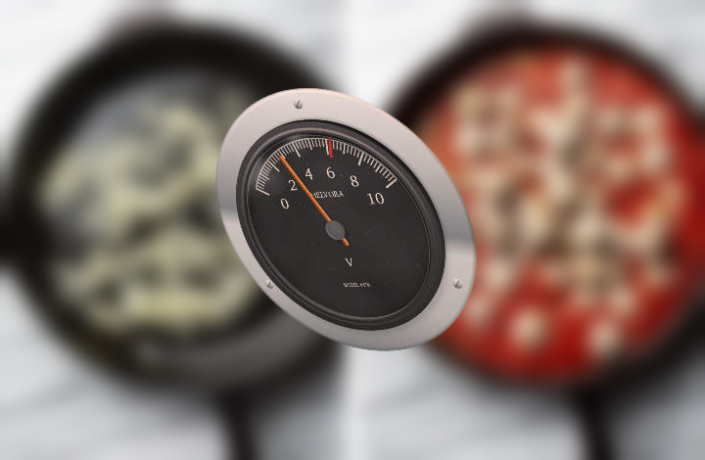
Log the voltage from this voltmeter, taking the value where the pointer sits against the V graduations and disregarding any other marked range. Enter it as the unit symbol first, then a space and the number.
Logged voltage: V 3
